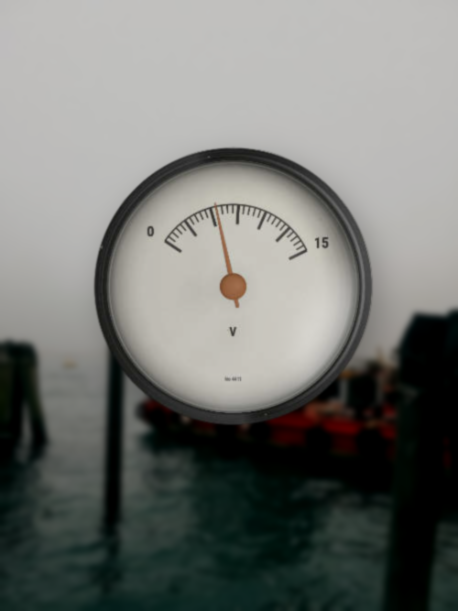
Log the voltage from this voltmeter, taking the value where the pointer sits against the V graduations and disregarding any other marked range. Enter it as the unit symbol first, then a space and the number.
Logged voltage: V 5.5
